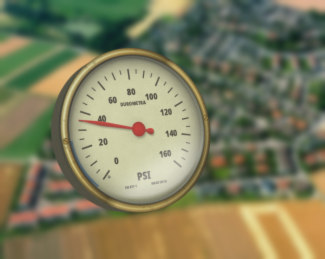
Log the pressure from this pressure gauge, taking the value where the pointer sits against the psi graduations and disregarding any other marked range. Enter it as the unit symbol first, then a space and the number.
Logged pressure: psi 35
